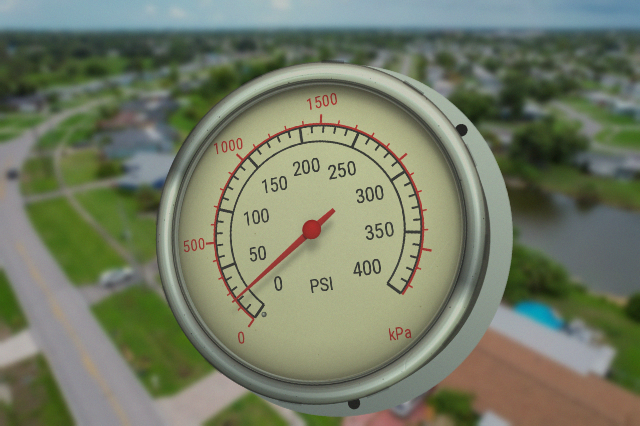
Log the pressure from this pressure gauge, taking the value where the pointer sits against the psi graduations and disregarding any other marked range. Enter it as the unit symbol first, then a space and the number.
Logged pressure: psi 20
